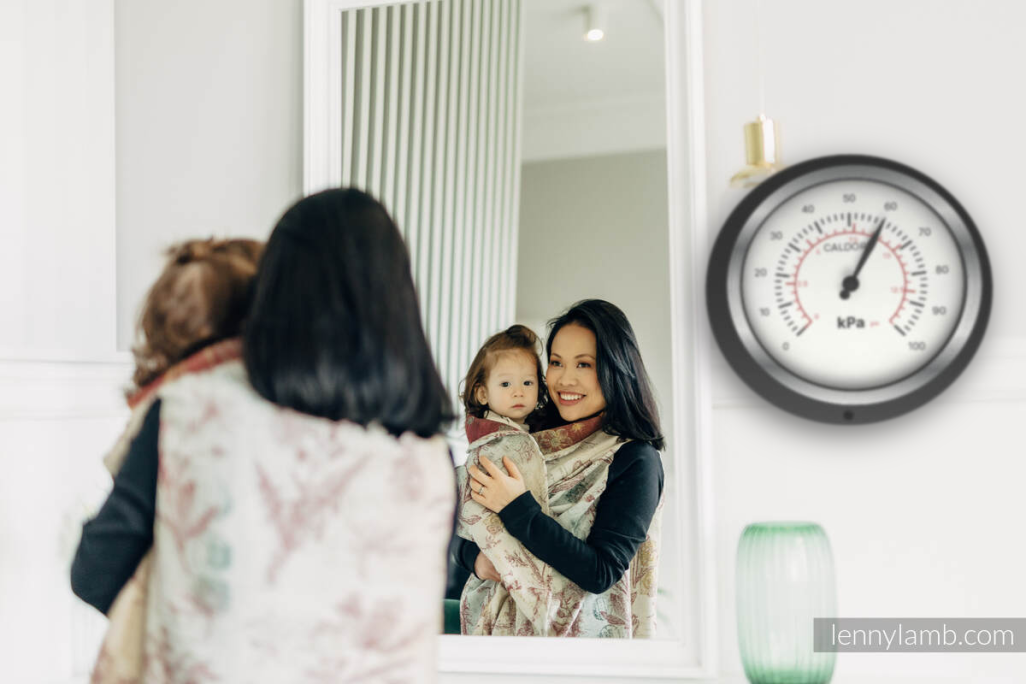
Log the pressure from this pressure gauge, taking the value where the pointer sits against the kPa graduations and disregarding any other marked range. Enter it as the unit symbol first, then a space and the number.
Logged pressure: kPa 60
